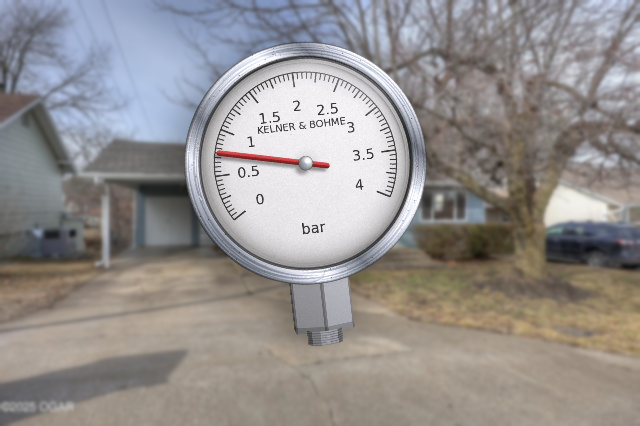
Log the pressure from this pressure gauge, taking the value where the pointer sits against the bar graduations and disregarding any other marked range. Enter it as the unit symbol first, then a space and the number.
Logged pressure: bar 0.75
